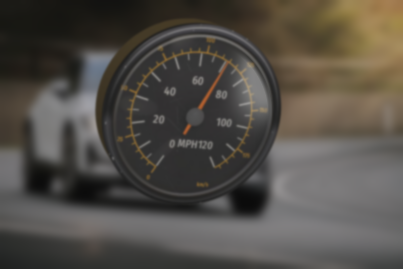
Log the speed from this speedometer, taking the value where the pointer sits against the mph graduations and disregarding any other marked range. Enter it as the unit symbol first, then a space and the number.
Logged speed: mph 70
